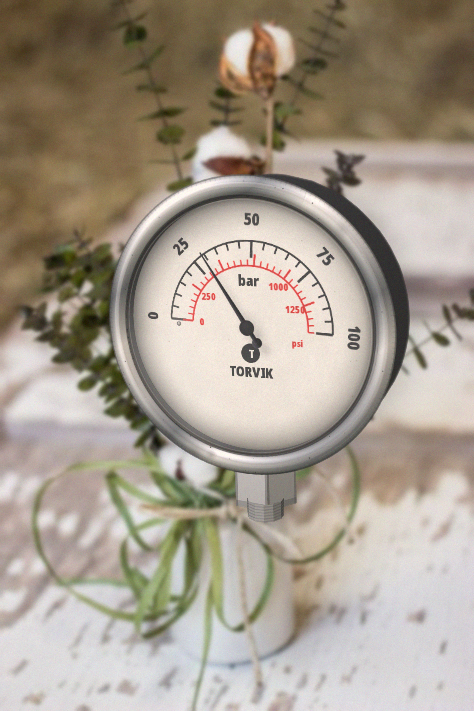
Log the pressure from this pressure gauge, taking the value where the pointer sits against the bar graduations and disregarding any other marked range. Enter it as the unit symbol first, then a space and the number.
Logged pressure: bar 30
